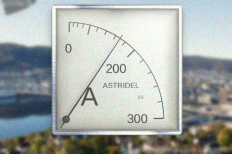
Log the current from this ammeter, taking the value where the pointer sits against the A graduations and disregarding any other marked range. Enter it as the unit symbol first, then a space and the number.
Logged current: A 170
